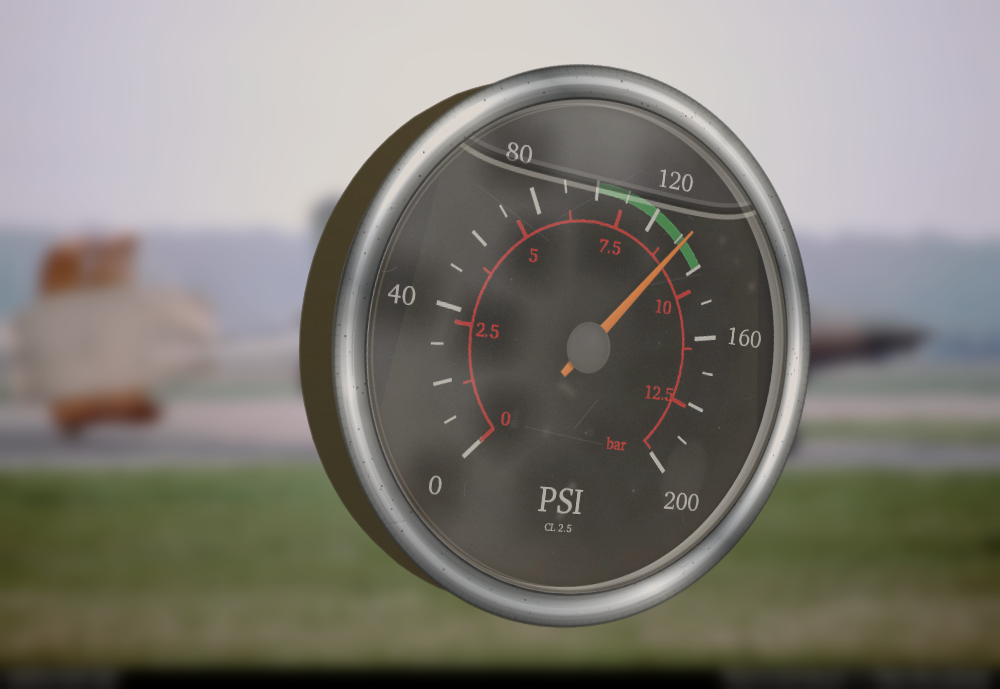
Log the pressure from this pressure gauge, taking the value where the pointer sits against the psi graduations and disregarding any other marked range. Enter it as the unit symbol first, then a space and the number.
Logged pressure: psi 130
